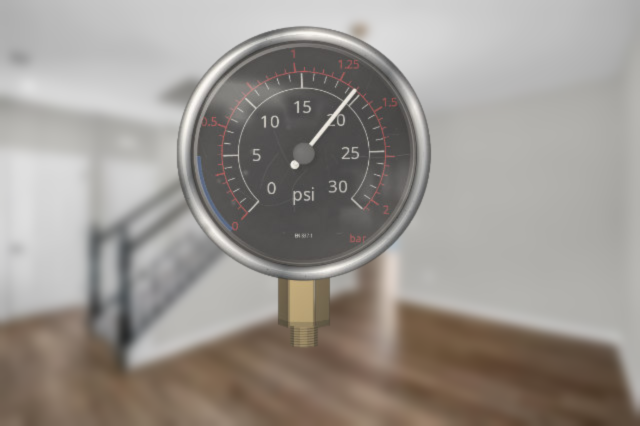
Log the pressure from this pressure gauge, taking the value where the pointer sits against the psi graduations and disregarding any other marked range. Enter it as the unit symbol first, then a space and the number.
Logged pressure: psi 19.5
